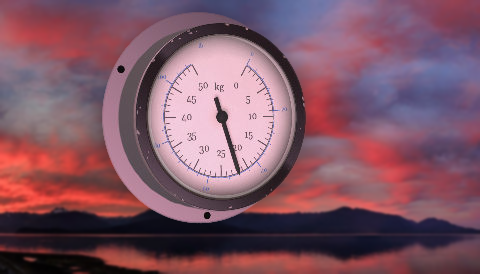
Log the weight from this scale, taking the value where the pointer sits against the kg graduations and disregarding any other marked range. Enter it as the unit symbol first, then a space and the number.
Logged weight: kg 22
